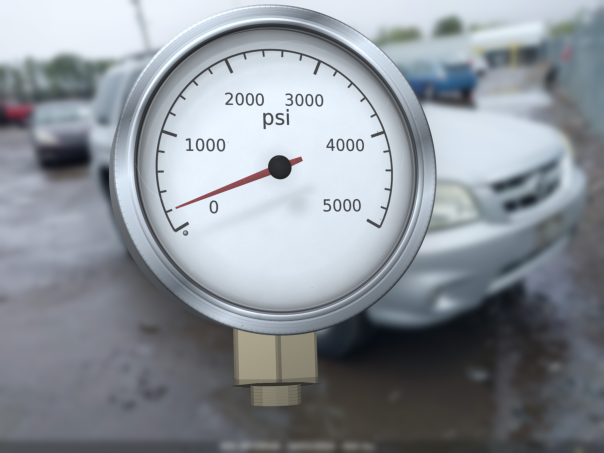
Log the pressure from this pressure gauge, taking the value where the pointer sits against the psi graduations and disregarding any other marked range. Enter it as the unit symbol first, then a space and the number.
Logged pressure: psi 200
